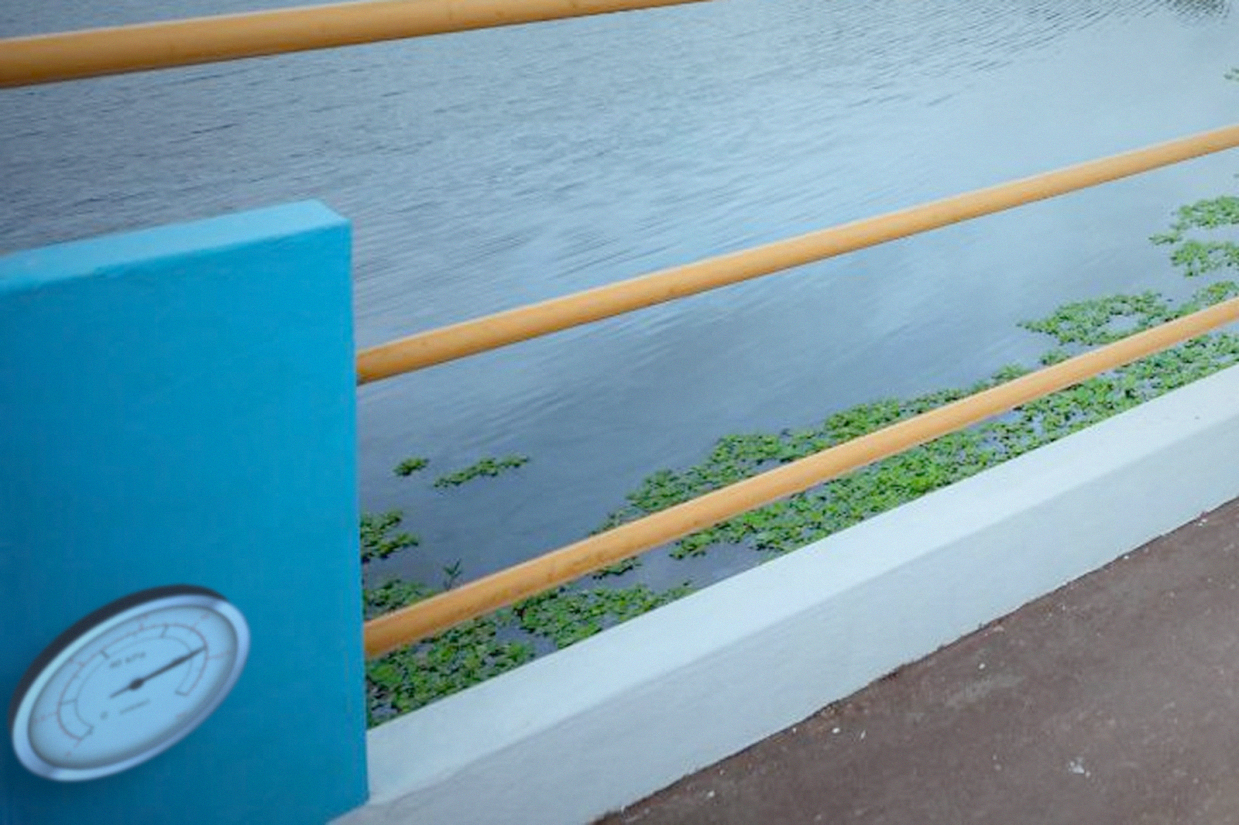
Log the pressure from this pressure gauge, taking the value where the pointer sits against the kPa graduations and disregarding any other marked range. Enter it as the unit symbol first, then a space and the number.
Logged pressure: kPa 80
